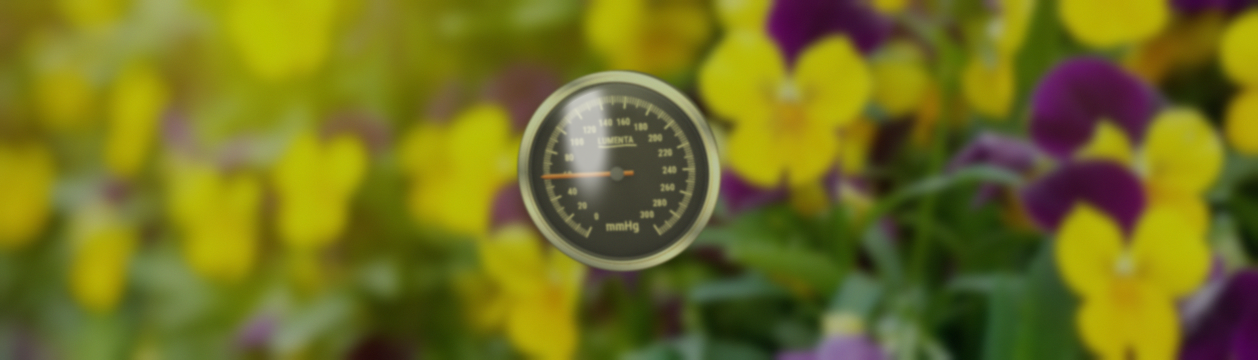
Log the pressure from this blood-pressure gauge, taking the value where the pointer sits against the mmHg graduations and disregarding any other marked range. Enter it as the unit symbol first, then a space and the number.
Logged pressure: mmHg 60
